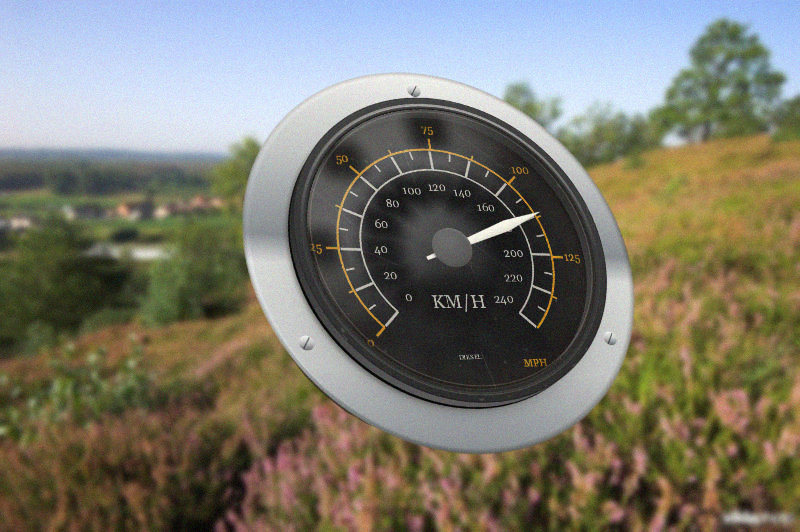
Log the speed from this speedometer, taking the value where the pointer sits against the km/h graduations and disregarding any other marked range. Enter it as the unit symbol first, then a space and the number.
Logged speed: km/h 180
